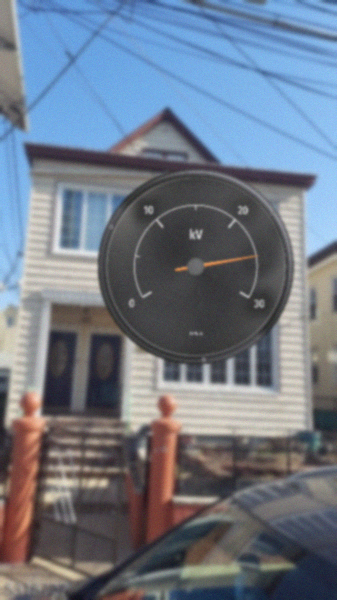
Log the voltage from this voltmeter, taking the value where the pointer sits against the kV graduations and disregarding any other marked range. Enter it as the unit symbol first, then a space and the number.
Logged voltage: kV 25
